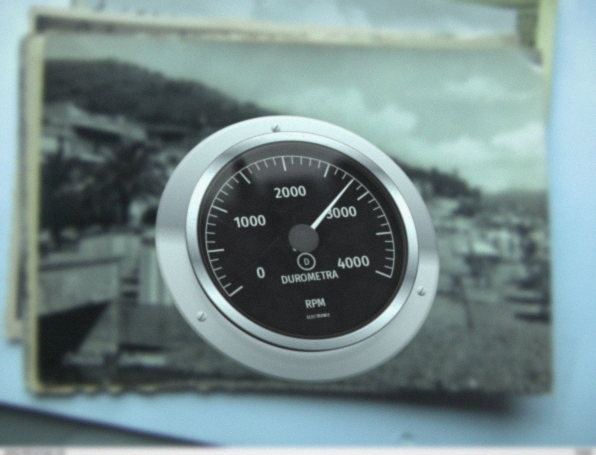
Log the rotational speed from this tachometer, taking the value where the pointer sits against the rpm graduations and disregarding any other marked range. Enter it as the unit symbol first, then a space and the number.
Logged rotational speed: rpm 2800
